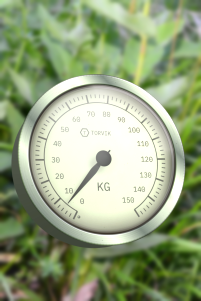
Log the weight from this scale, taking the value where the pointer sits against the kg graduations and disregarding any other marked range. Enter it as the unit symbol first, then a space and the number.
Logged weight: kg 6
